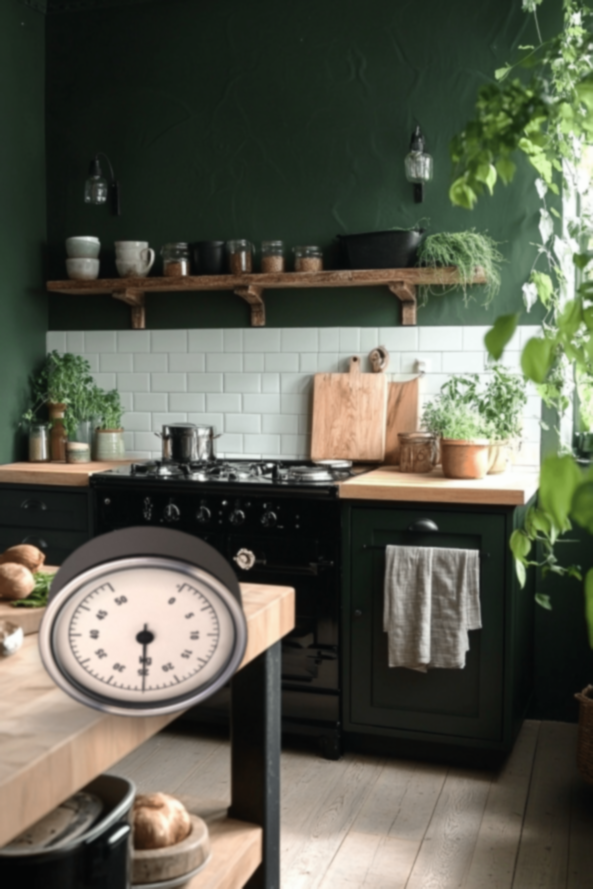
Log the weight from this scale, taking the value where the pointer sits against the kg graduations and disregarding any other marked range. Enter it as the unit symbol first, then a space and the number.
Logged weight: kg 25
